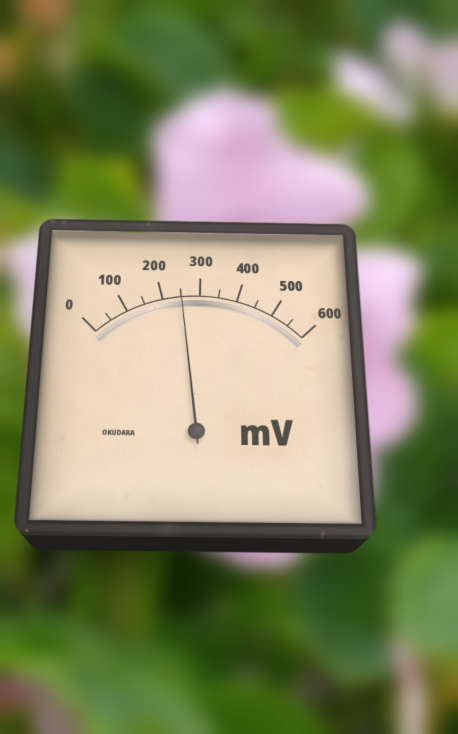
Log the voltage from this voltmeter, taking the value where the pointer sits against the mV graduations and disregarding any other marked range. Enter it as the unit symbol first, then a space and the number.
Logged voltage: mV 250
